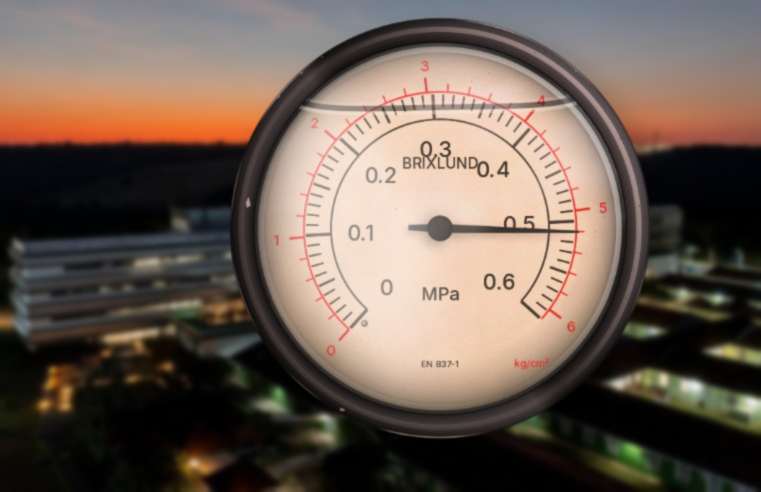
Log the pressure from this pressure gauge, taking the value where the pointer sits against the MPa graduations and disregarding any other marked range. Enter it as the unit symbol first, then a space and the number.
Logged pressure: MPa 0.51
